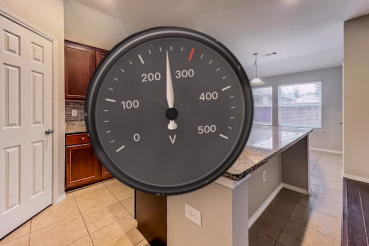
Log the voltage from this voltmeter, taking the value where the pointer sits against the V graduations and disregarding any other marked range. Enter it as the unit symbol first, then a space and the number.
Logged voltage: V 250
